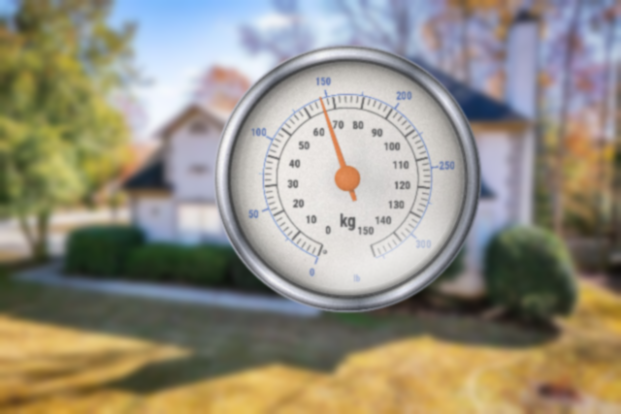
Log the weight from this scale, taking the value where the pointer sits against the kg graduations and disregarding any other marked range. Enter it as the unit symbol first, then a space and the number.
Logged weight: kg 66
